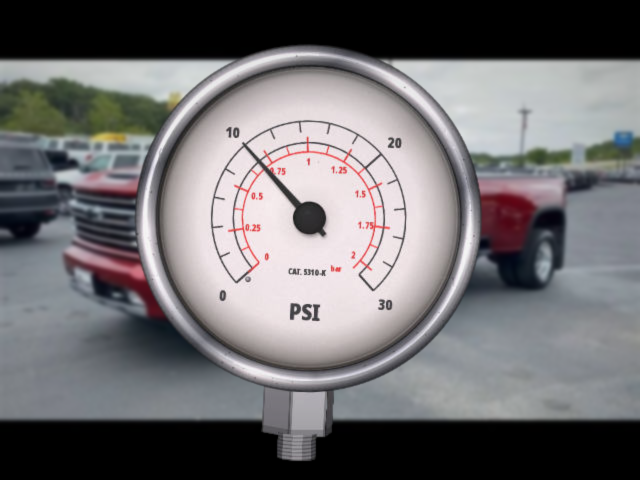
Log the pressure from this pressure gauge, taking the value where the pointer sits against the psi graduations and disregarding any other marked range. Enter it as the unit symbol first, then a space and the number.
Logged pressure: psi 10
